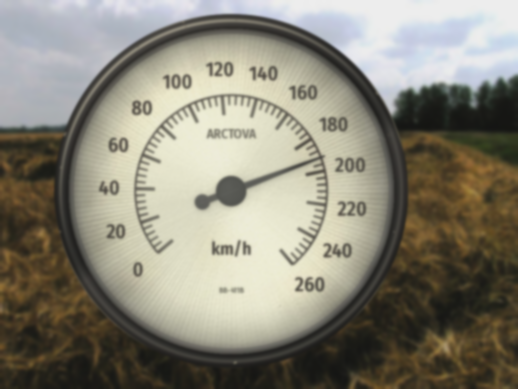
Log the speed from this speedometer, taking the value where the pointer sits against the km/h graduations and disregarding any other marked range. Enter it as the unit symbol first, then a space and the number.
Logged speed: km/h 192
